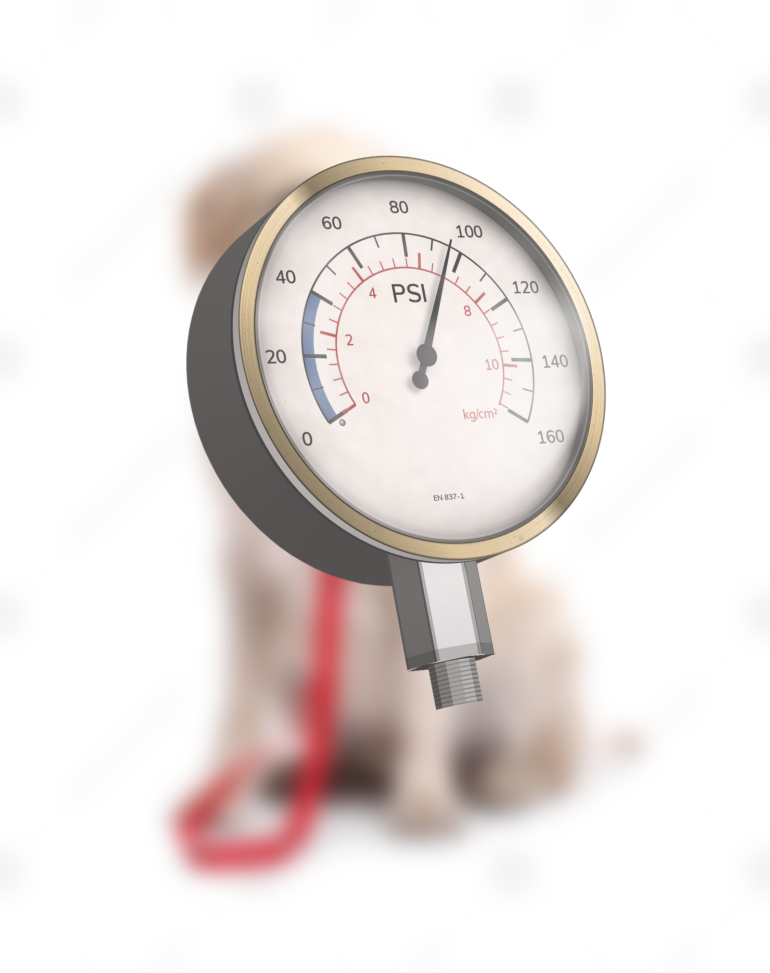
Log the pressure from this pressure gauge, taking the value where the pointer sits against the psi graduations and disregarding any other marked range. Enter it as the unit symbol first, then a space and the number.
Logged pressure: psi 95
